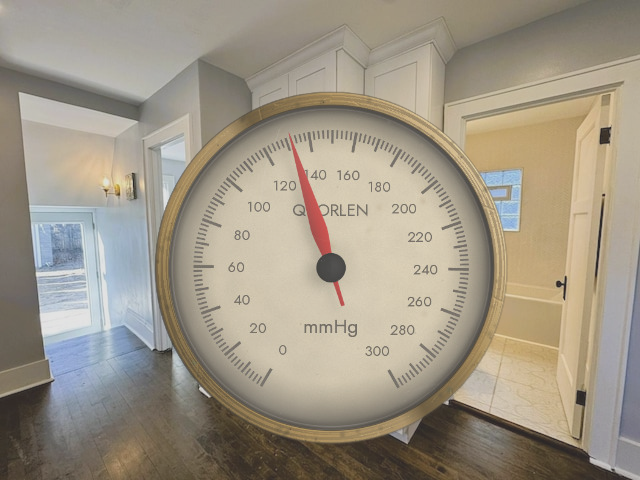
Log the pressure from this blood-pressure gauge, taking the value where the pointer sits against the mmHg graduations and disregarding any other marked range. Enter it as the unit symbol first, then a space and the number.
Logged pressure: mmHg 132
